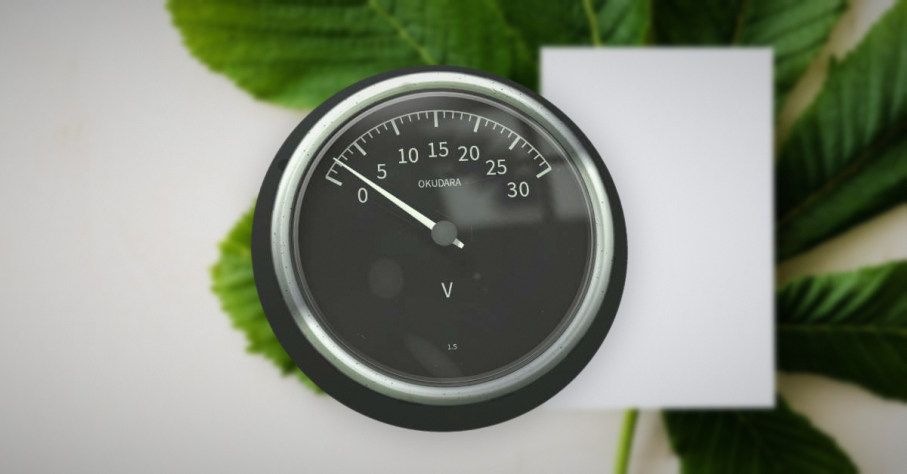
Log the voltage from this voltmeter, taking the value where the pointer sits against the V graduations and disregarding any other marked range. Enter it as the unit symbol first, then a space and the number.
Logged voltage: V 2
